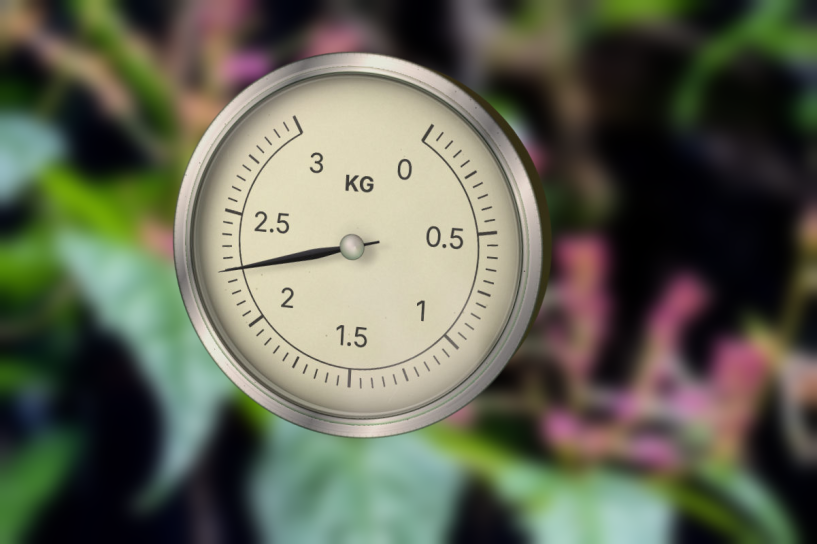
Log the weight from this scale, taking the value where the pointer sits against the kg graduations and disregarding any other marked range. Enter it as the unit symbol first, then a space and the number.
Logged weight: kg 2.25
